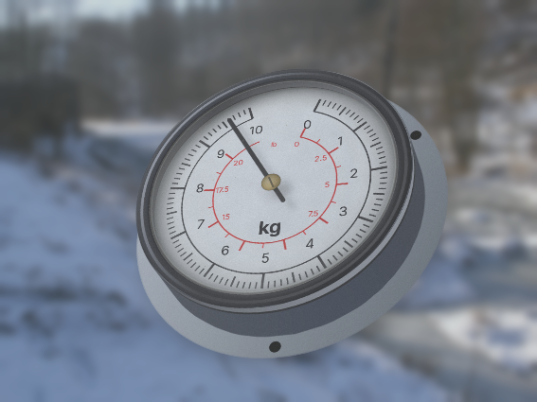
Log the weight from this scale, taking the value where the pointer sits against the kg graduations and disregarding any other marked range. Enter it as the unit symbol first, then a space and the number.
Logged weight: kg 9.6
